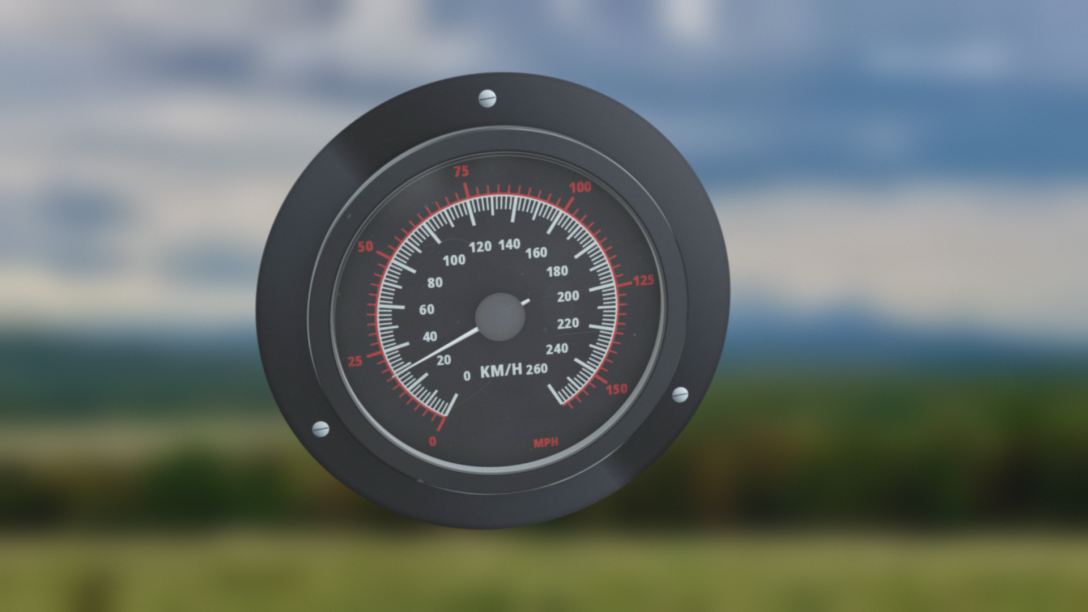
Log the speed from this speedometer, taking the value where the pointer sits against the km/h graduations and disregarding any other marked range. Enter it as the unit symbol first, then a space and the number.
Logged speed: km/h 30
